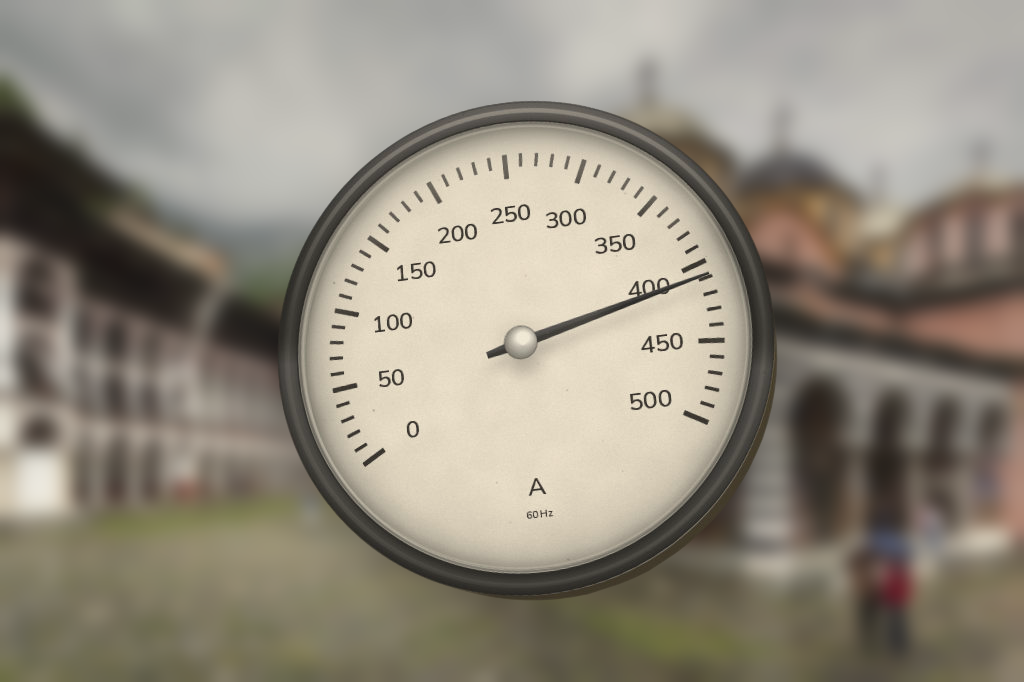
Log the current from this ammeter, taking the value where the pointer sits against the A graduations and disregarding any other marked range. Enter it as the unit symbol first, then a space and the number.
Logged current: A 410
